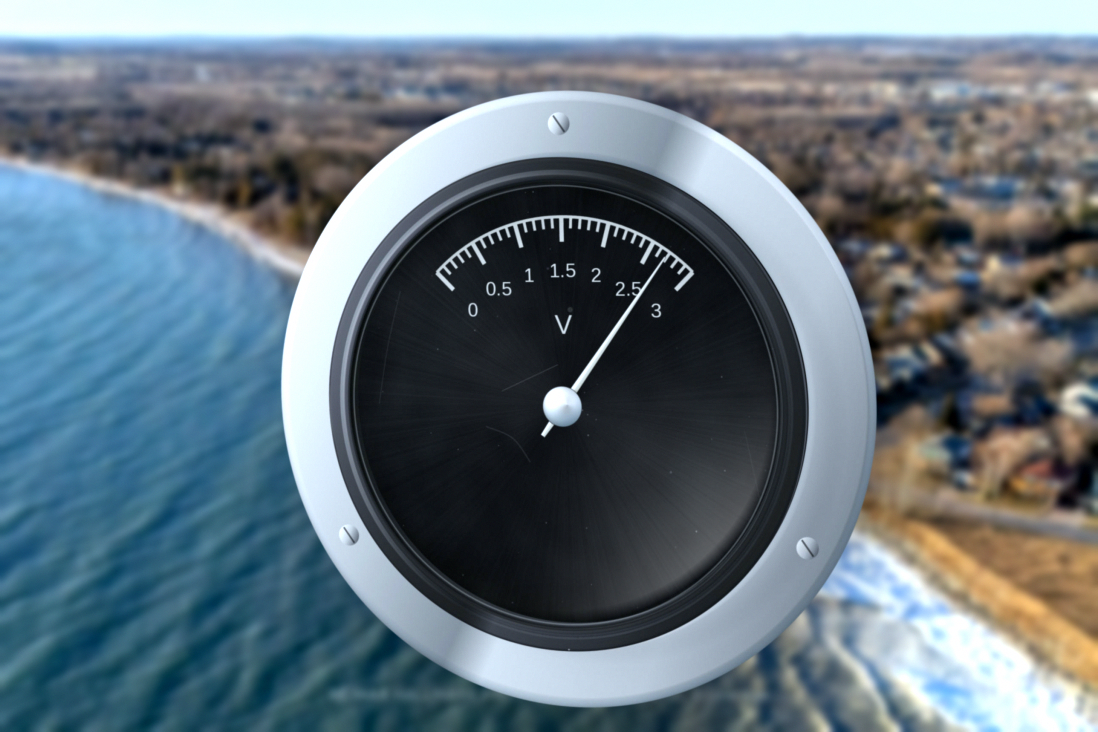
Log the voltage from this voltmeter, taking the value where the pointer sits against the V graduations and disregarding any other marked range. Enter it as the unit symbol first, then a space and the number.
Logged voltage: V 2.7
